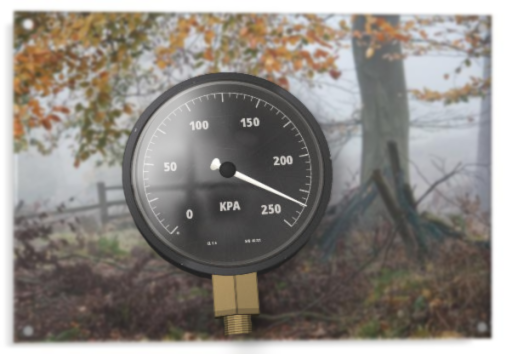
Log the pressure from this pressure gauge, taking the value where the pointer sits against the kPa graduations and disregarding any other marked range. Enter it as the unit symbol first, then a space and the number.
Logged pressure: kPa 235
